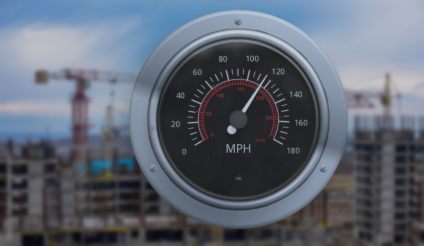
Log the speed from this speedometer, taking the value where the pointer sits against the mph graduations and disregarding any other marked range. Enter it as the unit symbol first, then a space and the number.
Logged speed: mph 115
